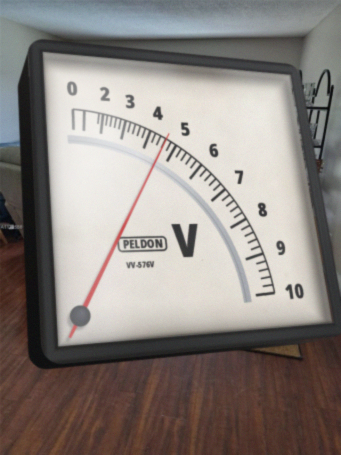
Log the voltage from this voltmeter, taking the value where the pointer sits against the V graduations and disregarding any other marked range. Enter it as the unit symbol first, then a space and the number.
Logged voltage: V 4.6
